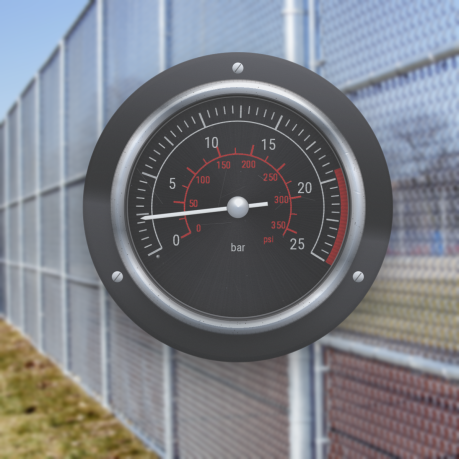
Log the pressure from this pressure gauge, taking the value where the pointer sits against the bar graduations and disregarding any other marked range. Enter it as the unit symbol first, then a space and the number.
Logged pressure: bar 2.25
